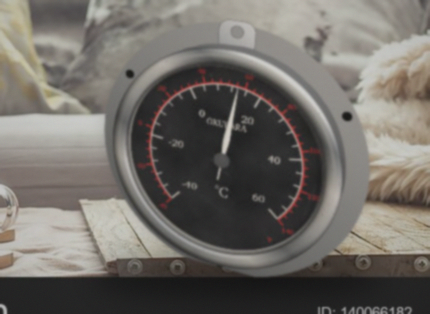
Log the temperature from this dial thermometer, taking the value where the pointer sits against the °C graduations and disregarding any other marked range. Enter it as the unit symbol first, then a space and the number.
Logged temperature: °C 14
